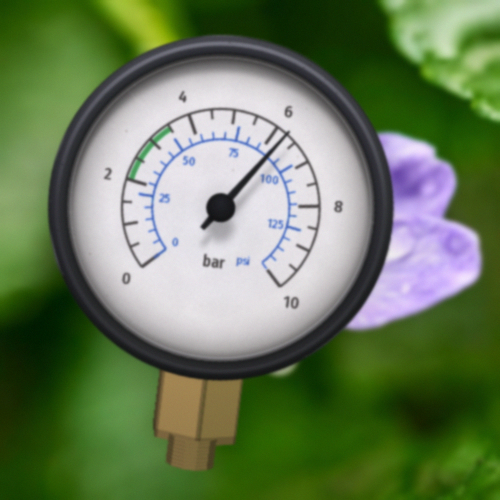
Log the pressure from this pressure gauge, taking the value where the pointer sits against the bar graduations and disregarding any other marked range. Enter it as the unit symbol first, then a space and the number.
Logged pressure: bar 6.25
